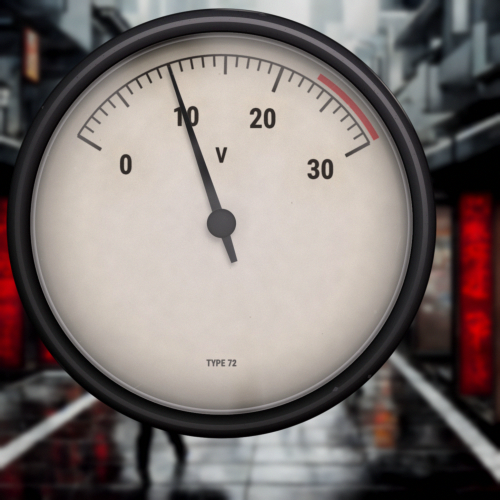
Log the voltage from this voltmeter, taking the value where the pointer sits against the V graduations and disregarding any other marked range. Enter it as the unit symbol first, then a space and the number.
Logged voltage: V 10
